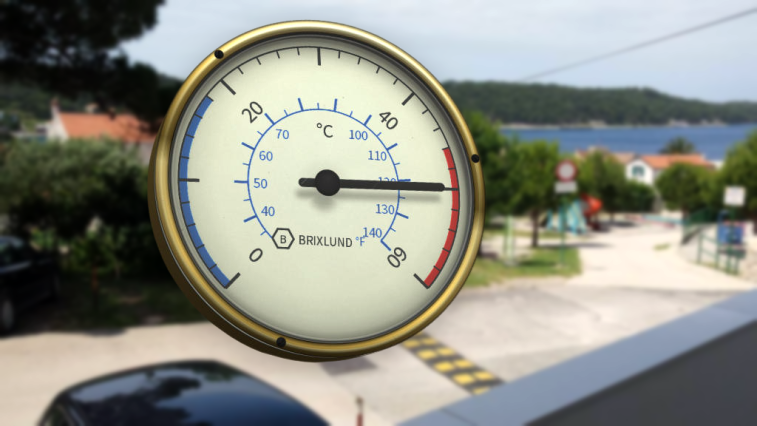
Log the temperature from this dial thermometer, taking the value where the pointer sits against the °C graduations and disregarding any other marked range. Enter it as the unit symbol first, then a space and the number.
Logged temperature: °C 50
